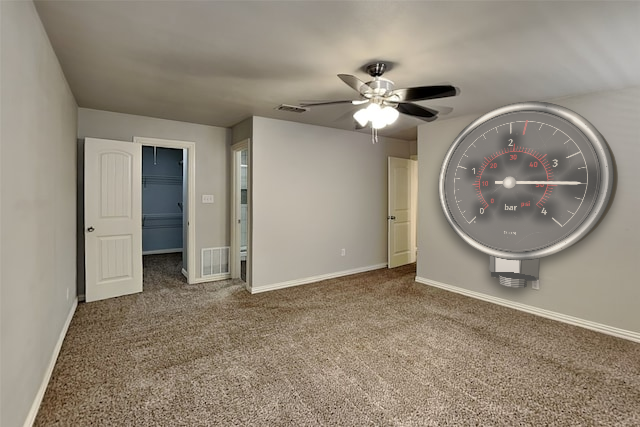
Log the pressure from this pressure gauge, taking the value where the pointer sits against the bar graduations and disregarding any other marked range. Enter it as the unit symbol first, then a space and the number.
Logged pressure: bar 3.4
